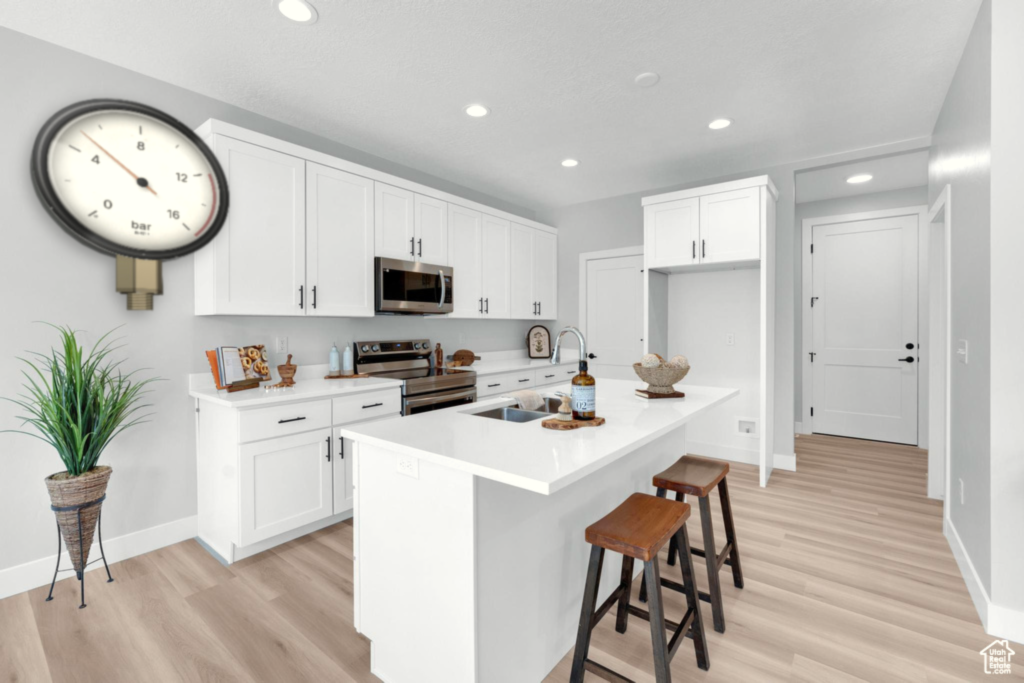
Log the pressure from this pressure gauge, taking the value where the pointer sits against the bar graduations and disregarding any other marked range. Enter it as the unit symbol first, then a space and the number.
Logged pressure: bar 5
